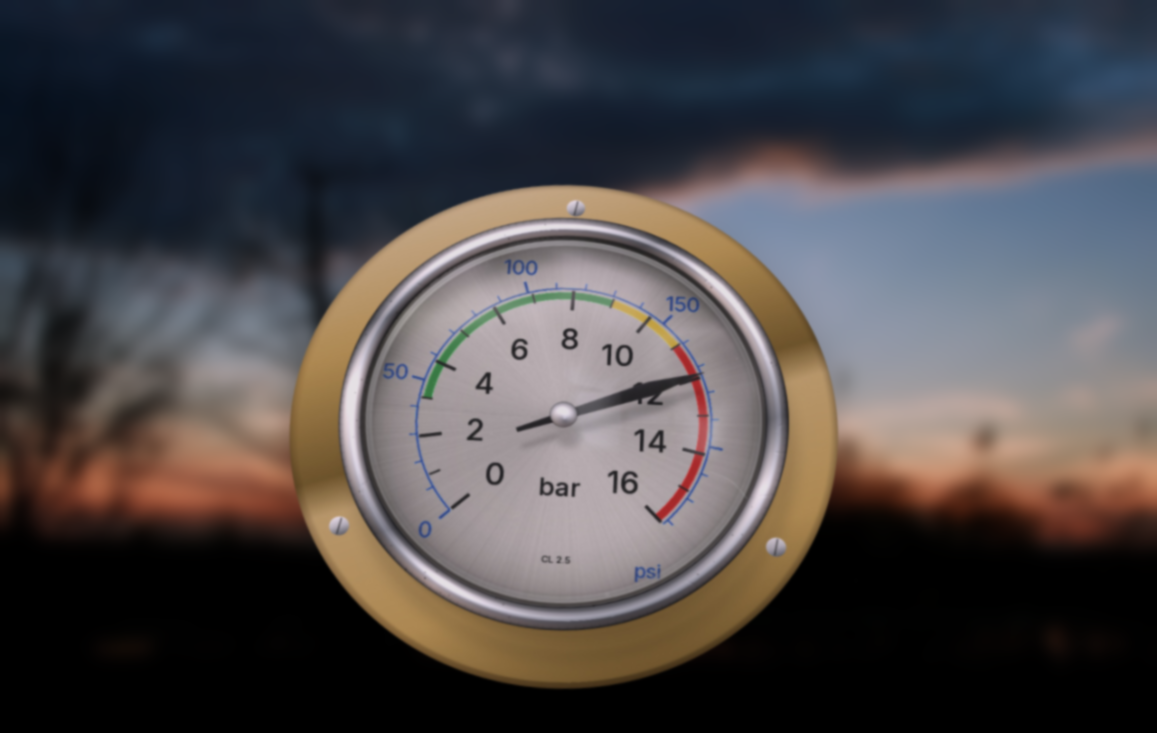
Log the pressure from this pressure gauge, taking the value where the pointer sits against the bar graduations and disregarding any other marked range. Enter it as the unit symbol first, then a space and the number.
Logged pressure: bar 12
